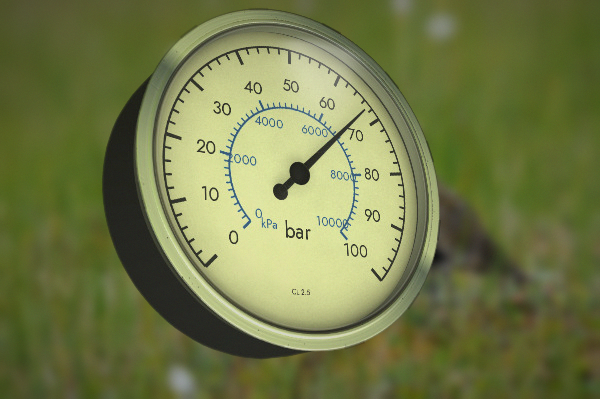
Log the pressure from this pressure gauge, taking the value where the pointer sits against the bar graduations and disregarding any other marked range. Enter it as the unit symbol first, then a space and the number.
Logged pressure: bar 67
